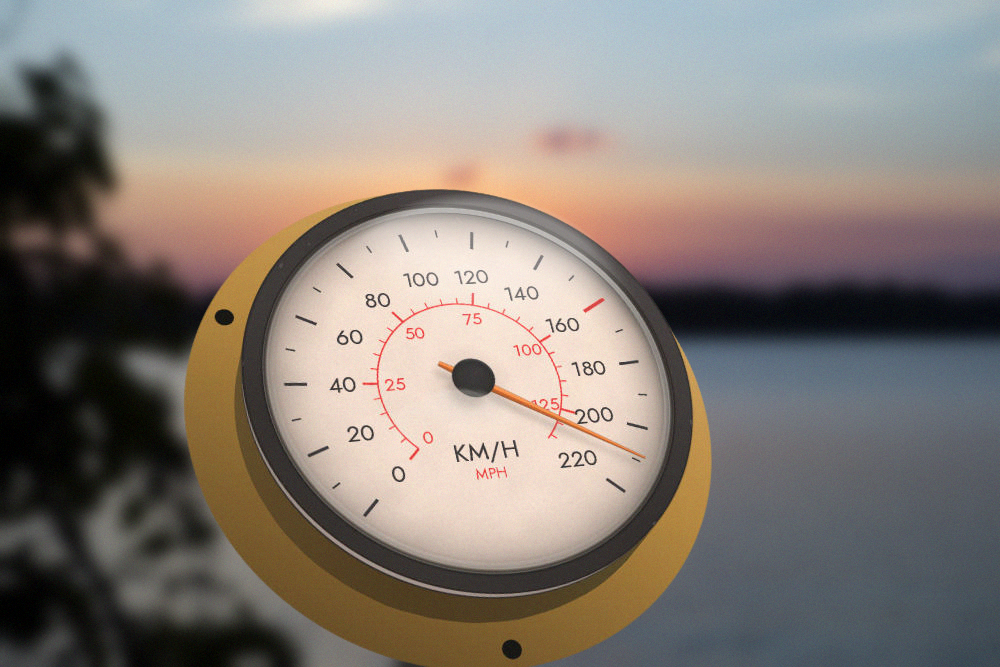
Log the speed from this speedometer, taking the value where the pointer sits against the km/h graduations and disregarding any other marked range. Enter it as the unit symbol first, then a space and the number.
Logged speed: km/h 210
